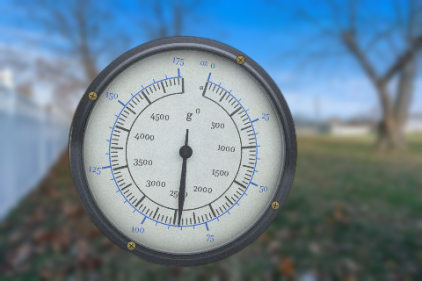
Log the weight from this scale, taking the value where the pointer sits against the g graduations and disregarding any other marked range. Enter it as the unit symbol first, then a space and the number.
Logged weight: g 2450
